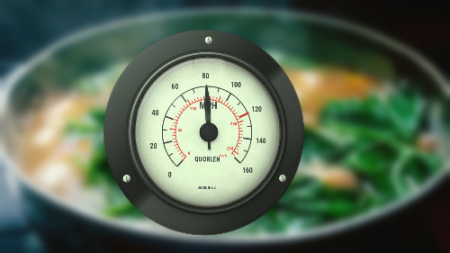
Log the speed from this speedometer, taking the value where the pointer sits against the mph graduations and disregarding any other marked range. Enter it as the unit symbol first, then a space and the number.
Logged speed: mph 80
